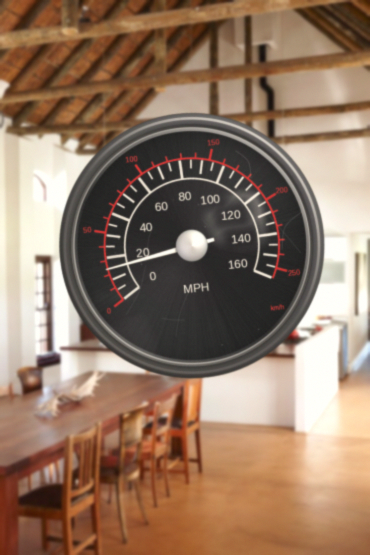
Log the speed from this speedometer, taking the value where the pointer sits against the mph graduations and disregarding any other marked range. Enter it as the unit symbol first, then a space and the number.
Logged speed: mph 15
